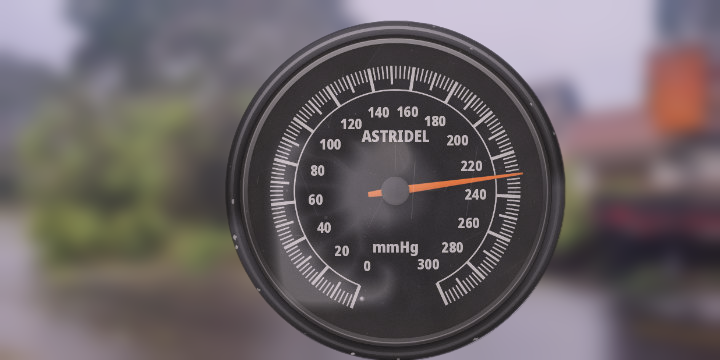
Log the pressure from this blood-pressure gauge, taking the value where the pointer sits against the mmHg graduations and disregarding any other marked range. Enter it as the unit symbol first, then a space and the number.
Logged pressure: mmHg 230
